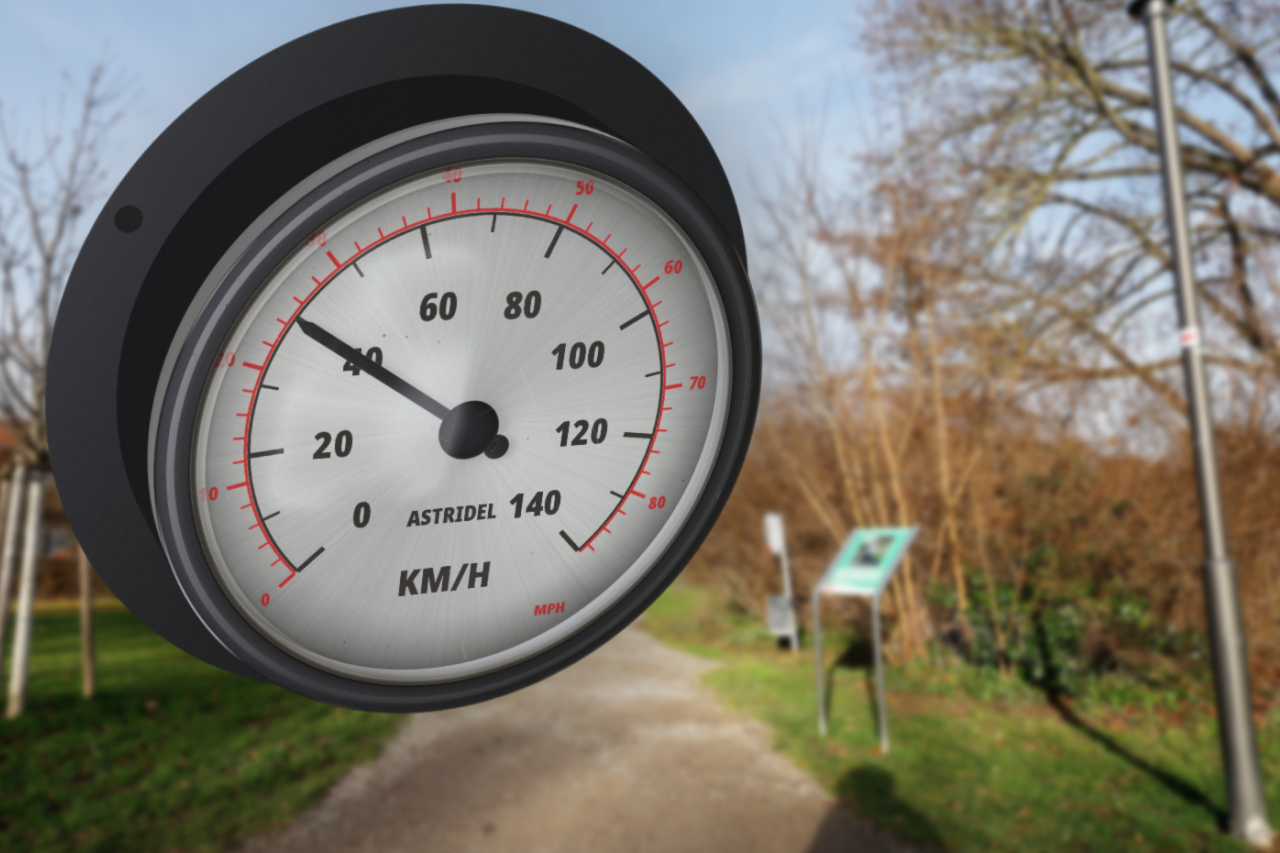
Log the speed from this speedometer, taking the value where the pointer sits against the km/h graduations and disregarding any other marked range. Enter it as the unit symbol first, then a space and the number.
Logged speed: km/h 40
